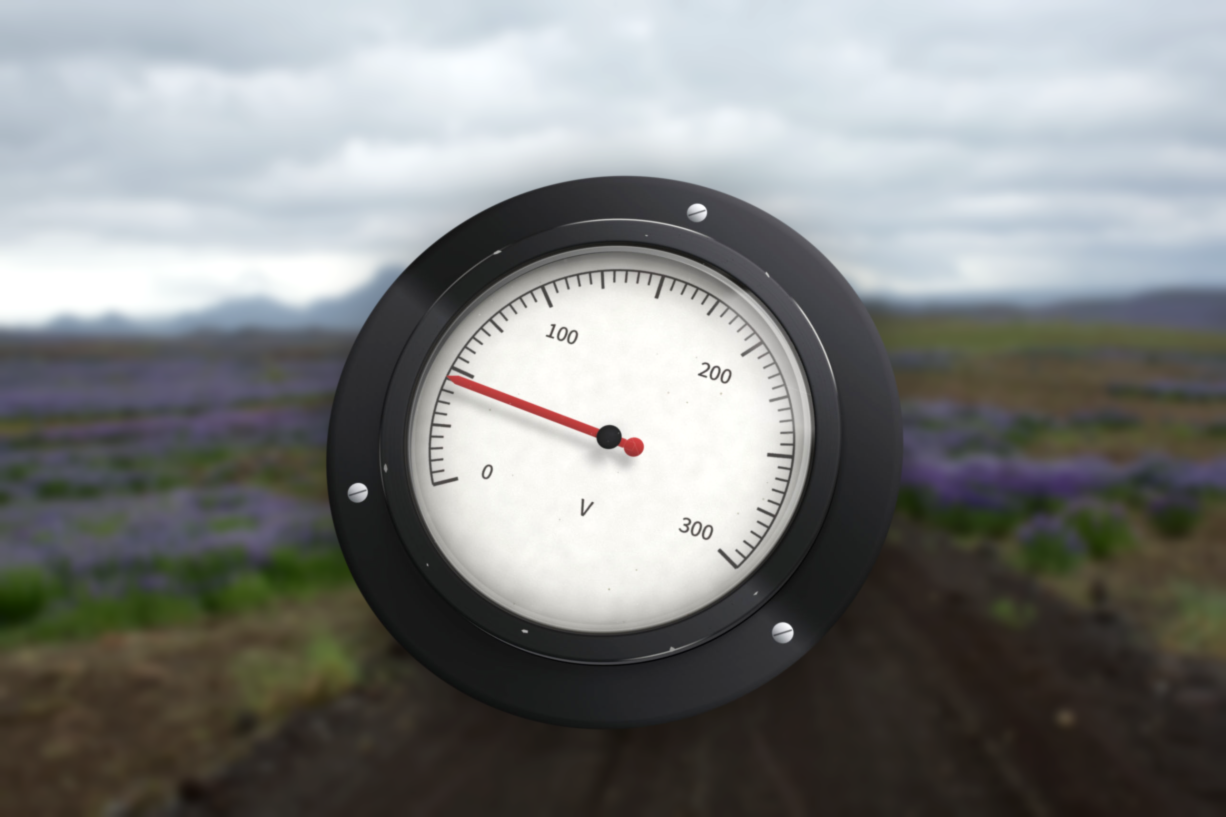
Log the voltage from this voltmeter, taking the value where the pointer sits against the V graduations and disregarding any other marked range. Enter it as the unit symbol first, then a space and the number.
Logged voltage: V 45
